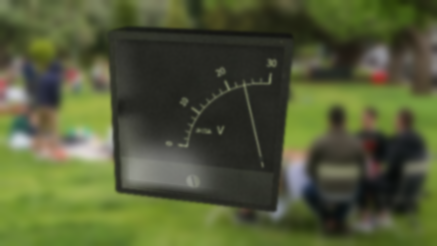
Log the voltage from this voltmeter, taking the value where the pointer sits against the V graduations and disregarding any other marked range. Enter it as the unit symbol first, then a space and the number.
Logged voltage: V 24
